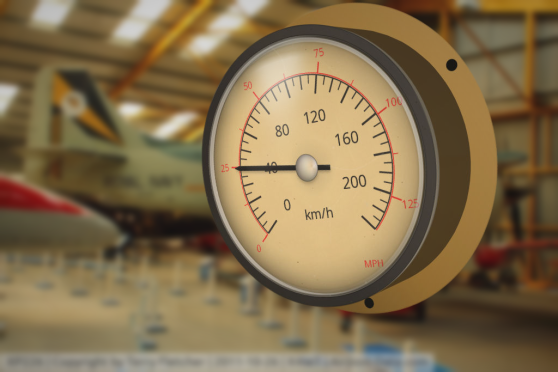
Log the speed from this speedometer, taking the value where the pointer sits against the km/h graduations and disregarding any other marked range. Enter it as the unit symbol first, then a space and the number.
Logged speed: km/h 40
